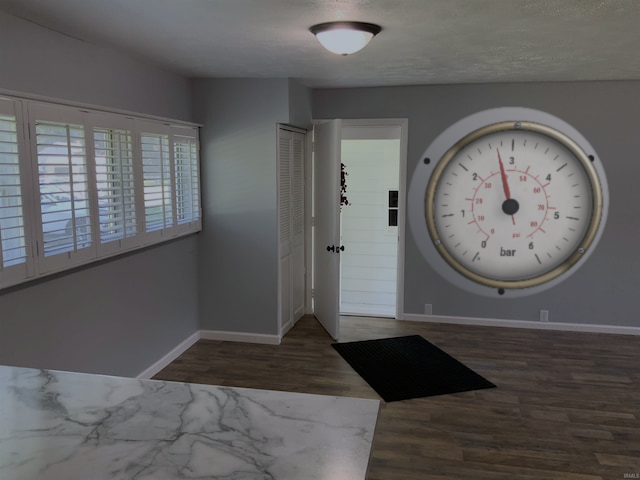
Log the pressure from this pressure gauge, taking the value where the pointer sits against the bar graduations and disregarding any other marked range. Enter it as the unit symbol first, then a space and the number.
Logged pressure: bar 2.7
